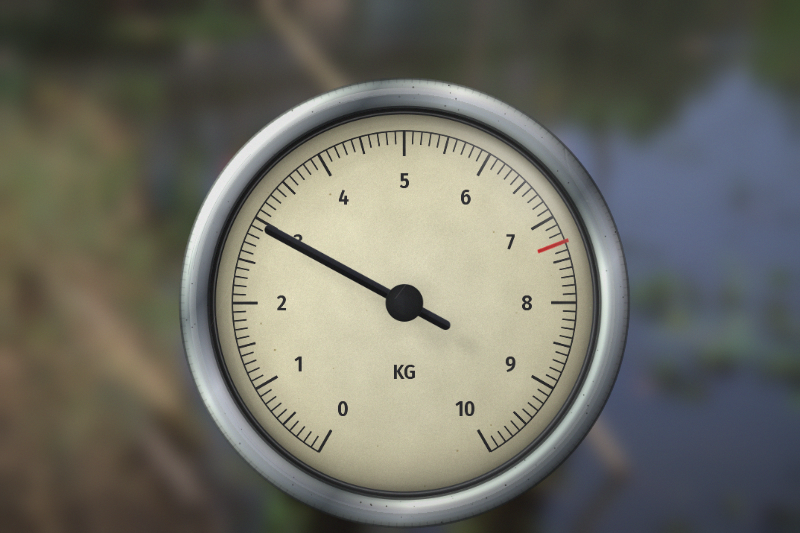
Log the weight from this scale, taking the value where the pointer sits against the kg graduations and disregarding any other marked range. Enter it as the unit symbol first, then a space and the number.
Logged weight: kg 2.95
